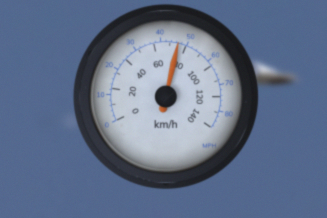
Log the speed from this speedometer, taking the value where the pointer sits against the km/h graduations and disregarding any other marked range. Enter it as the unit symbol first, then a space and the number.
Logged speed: km/h 75
